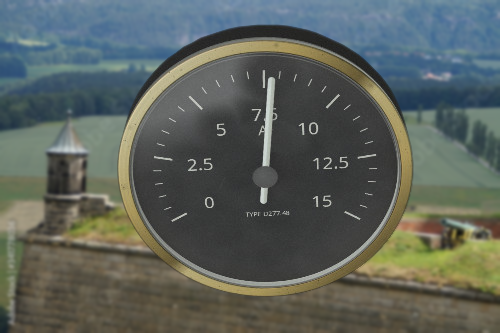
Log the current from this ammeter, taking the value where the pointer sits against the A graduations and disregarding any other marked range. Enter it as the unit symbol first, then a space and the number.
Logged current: A 7.75
